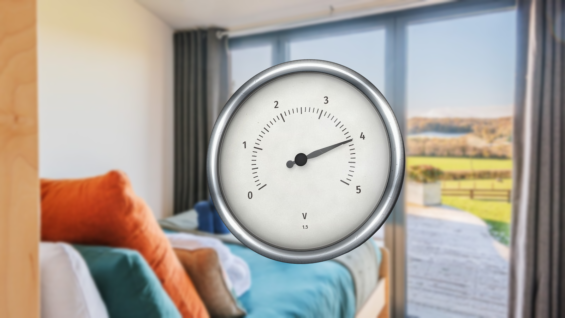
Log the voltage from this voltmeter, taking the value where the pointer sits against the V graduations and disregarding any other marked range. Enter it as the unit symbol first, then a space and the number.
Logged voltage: V 4
